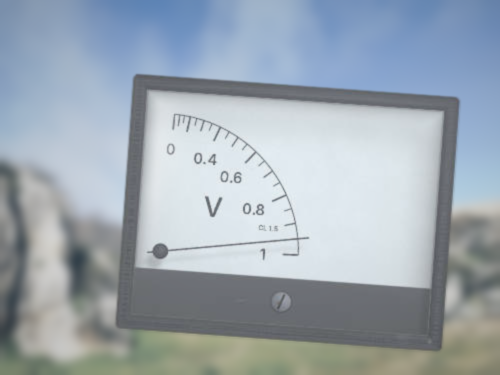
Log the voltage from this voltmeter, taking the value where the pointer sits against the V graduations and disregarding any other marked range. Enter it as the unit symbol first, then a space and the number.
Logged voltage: V 0.95
